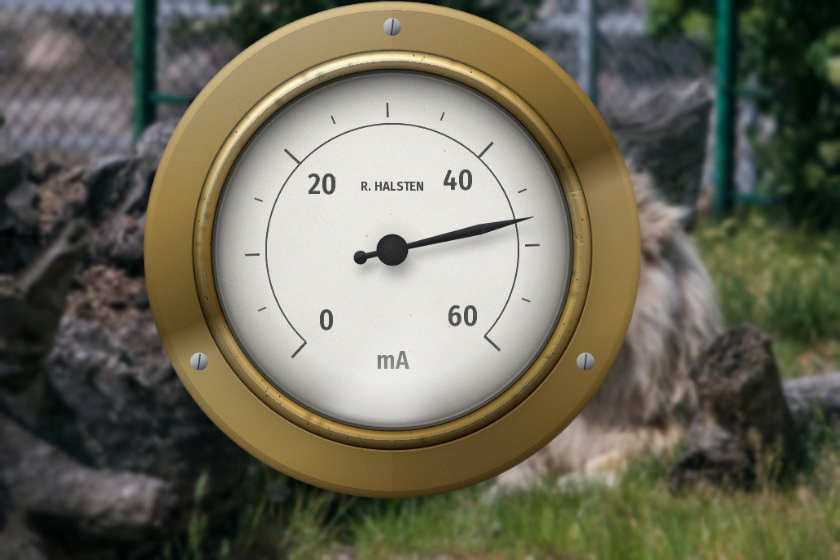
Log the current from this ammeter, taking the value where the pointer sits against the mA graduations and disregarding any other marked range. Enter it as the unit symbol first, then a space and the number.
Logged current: mA 47.5
